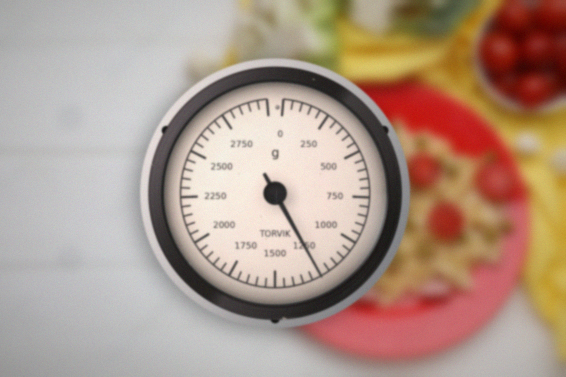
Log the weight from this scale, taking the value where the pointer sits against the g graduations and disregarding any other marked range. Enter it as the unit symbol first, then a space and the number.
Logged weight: g 1250
